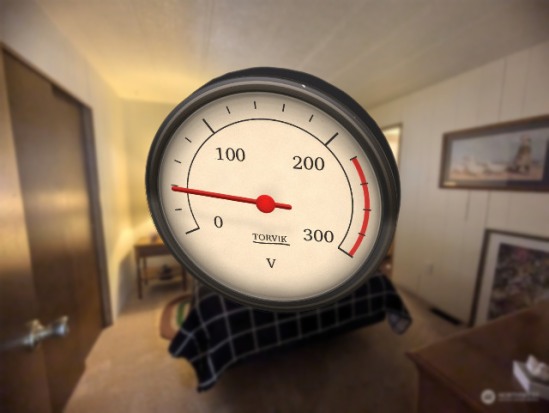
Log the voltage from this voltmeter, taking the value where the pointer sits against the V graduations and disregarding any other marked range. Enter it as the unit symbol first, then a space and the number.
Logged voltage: V 40
